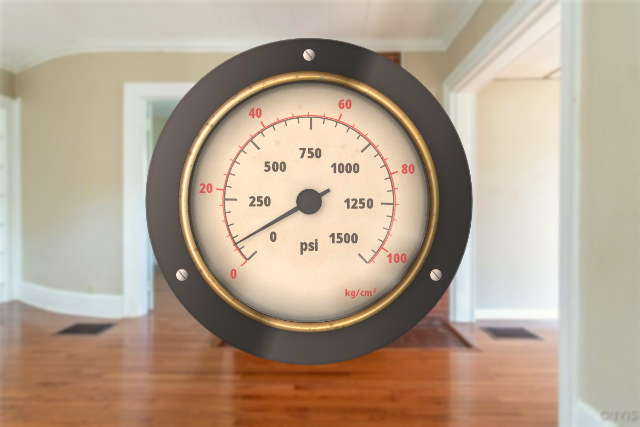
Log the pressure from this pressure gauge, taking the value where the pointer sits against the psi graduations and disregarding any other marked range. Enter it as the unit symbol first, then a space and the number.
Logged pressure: psi 75
